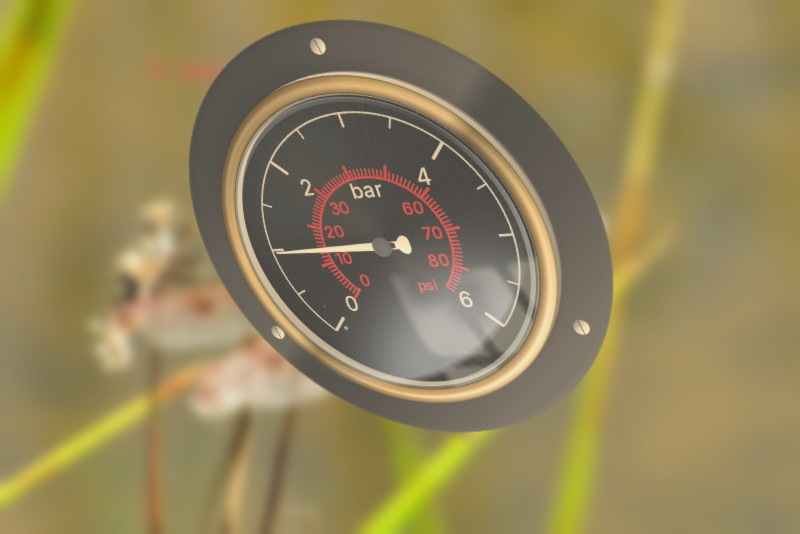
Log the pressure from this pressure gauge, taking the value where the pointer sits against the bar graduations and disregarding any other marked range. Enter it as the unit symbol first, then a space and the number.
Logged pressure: bar 1
